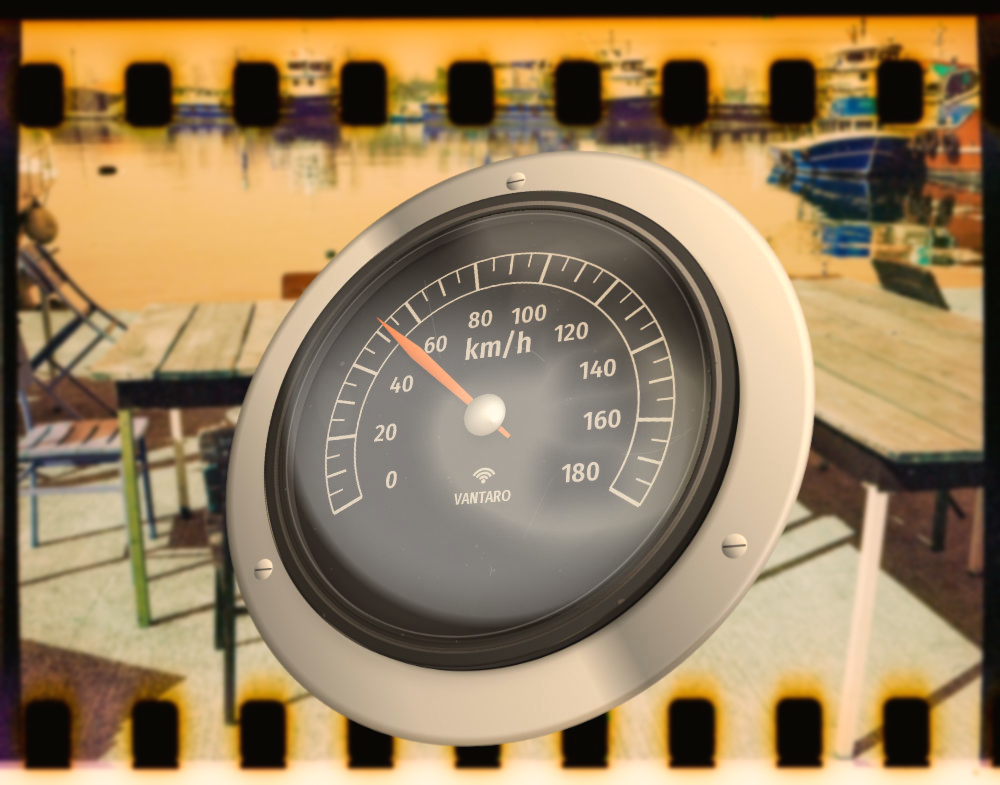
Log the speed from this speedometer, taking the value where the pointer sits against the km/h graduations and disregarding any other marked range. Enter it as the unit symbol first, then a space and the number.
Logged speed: km/h 52.5
